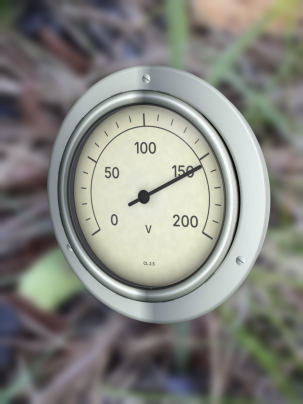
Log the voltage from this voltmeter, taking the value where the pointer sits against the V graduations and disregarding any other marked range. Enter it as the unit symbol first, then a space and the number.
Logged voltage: V 155
